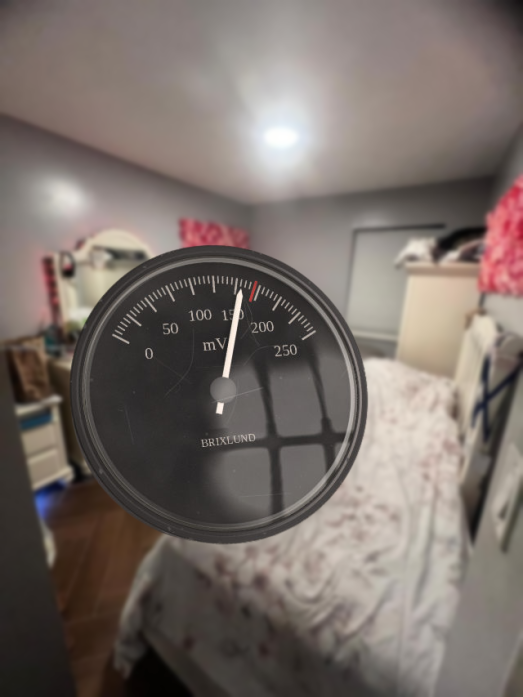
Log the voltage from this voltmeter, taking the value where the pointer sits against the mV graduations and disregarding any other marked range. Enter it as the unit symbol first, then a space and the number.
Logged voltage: mV 155
